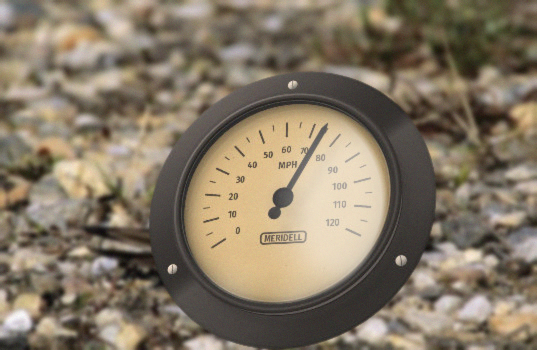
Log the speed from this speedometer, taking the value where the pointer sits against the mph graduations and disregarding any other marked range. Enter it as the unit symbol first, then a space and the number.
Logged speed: mph 75
